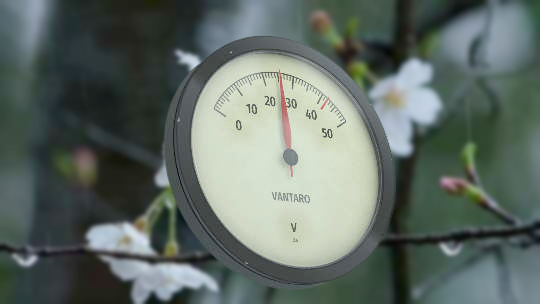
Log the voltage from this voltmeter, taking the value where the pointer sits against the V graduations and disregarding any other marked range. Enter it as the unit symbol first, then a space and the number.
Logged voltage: V 25
